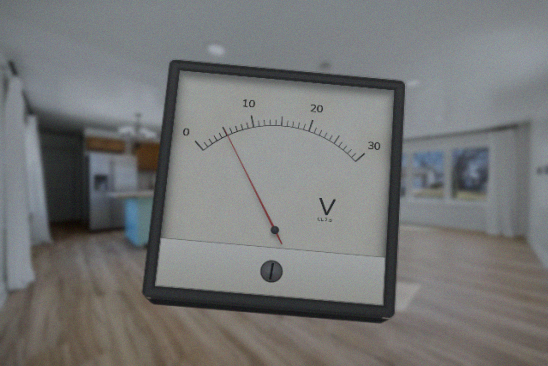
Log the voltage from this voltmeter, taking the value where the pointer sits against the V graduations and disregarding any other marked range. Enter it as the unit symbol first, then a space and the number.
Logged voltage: V 5
